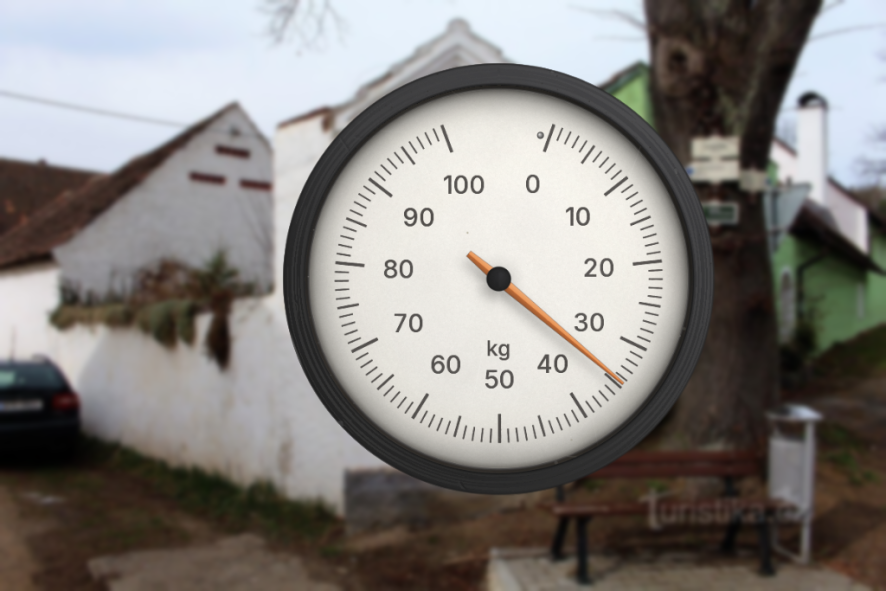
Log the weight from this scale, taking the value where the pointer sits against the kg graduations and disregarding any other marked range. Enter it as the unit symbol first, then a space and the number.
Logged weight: kg 34.5
